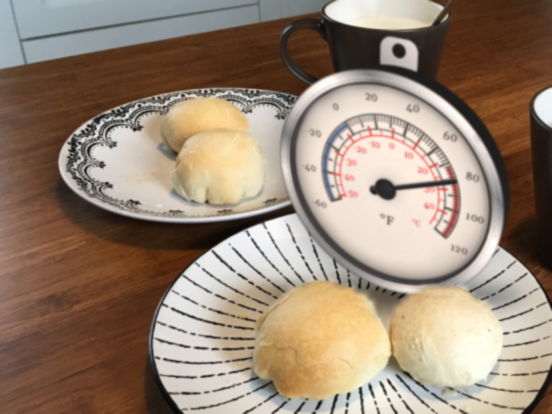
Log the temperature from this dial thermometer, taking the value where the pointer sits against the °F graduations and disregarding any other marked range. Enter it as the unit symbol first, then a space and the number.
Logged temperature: °F 80
